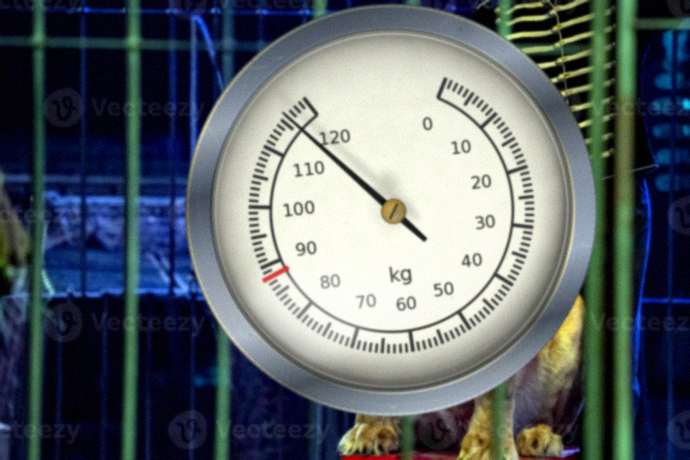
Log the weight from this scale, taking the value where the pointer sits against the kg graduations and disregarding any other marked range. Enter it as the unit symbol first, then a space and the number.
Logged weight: kg 116
